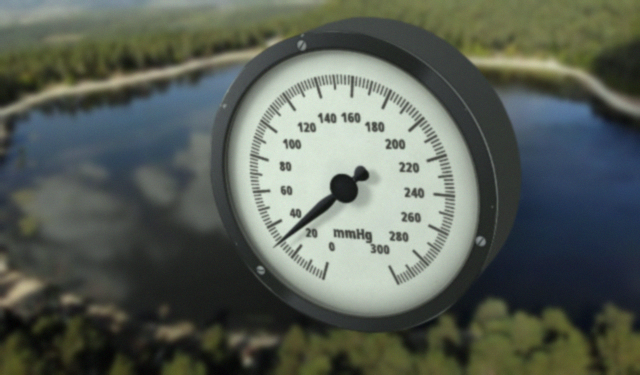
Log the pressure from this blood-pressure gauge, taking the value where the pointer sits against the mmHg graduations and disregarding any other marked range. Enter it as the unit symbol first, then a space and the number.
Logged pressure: mmHg 30
